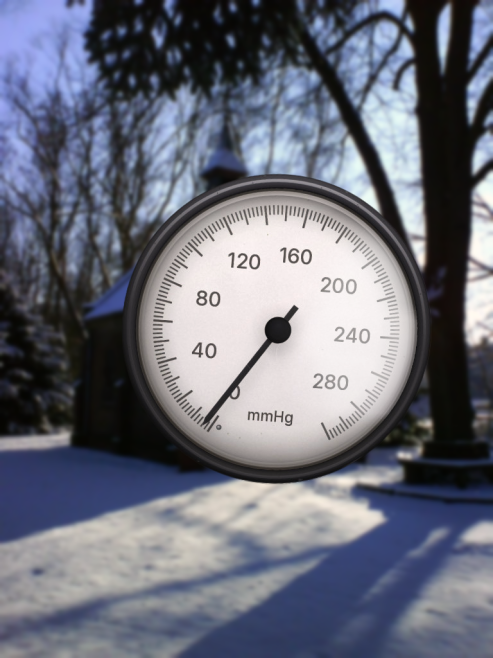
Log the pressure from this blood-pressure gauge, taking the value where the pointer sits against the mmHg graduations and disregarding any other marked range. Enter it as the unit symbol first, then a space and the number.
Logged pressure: mmHg 4
